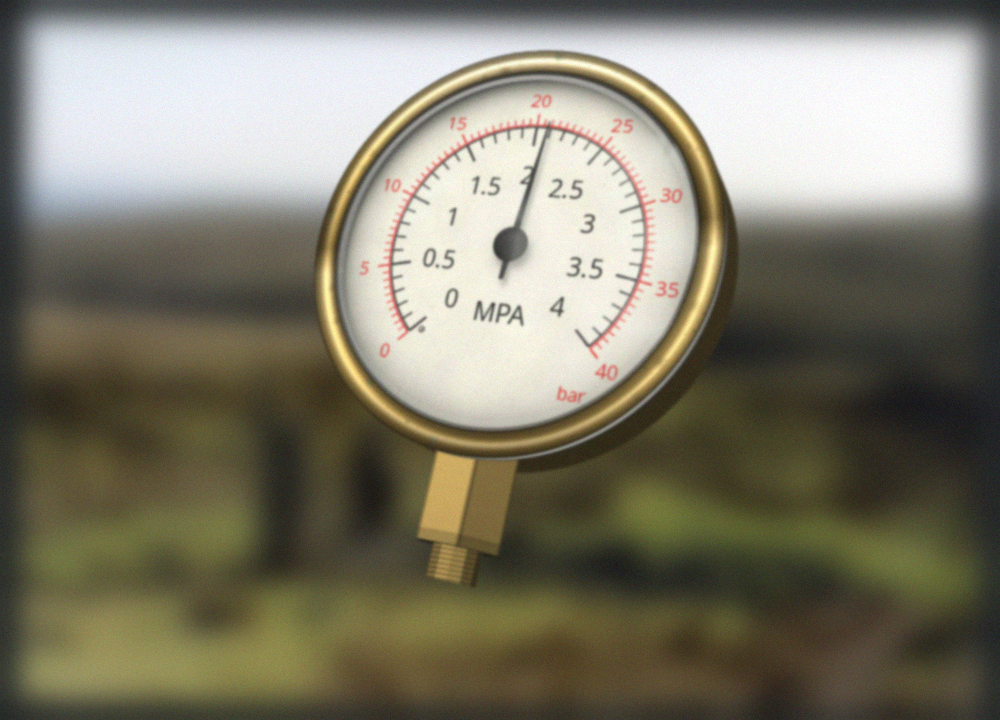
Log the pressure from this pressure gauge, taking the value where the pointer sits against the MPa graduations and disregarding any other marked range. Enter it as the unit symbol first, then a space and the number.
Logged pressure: MPa 2.1
